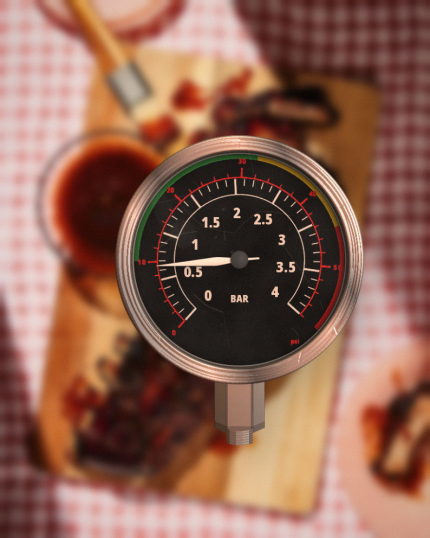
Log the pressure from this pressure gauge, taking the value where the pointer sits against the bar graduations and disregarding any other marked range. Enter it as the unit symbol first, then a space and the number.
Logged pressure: bar 0.65
